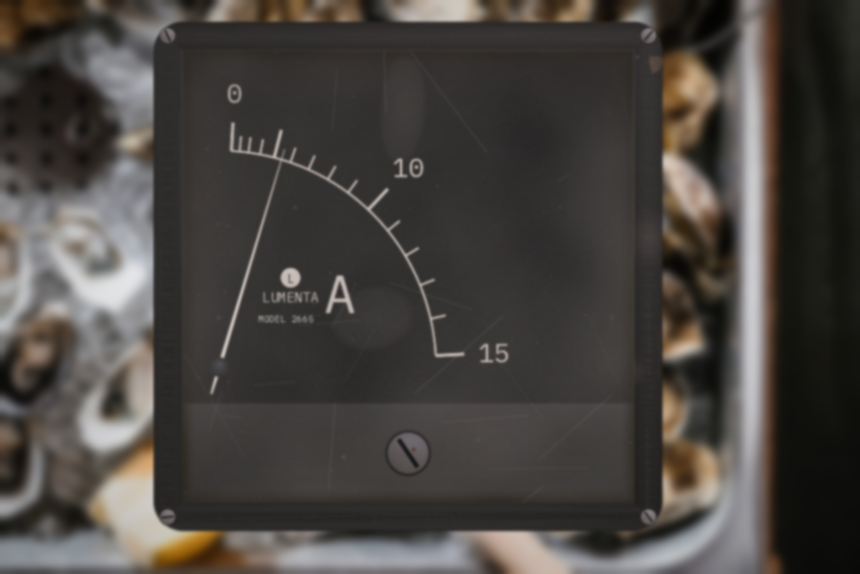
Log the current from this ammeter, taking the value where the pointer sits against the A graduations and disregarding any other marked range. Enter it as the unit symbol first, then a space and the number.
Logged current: A 5.5
